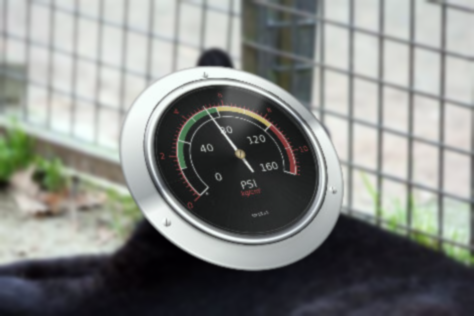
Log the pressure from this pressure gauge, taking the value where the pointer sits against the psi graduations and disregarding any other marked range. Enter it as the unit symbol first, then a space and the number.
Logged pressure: psi 70
